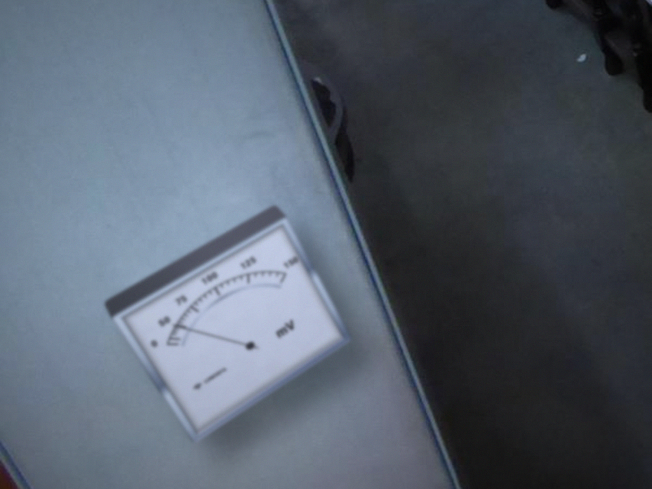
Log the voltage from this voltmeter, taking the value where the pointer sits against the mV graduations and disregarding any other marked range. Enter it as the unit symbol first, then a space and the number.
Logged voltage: mV 50
